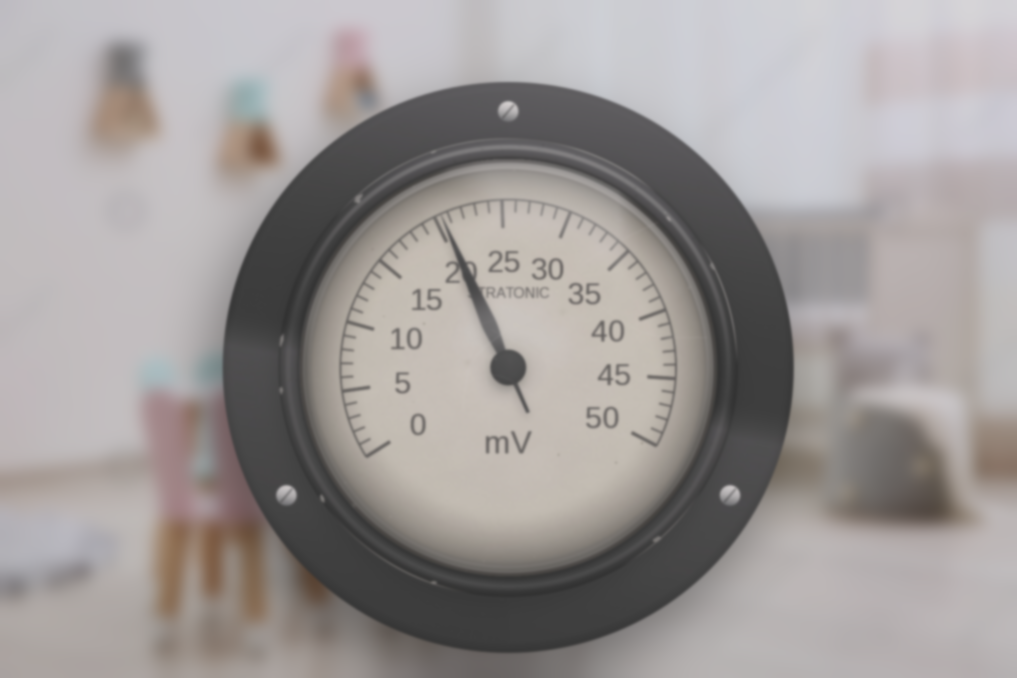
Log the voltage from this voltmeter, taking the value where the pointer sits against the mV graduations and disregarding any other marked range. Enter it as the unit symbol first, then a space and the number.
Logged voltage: mV 20.5
